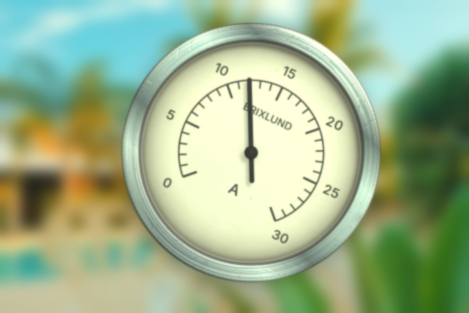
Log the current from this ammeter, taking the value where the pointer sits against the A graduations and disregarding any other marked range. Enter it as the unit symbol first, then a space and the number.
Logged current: A 12
